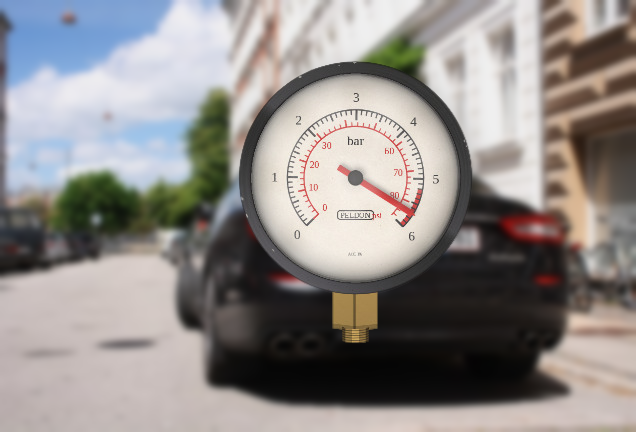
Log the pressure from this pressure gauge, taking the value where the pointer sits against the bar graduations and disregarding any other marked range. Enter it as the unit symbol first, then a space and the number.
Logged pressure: bar 5.7
